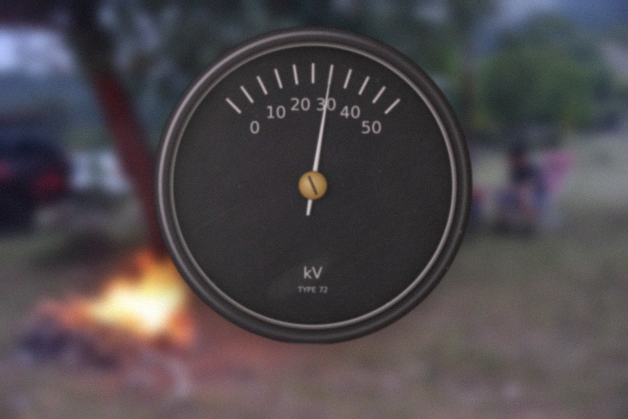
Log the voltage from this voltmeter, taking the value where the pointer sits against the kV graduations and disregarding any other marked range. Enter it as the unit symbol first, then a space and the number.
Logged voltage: kV 30
